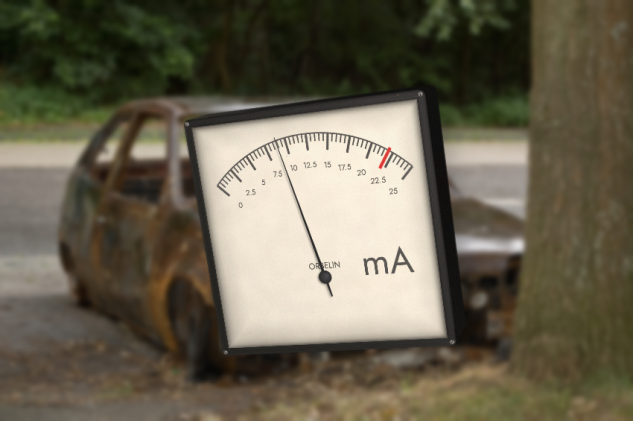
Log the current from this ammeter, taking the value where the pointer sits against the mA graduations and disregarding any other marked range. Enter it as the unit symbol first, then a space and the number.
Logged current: mA 9
